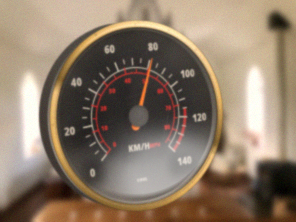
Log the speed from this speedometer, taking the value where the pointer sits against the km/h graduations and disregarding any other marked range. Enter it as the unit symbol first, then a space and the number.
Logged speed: km/h 80
